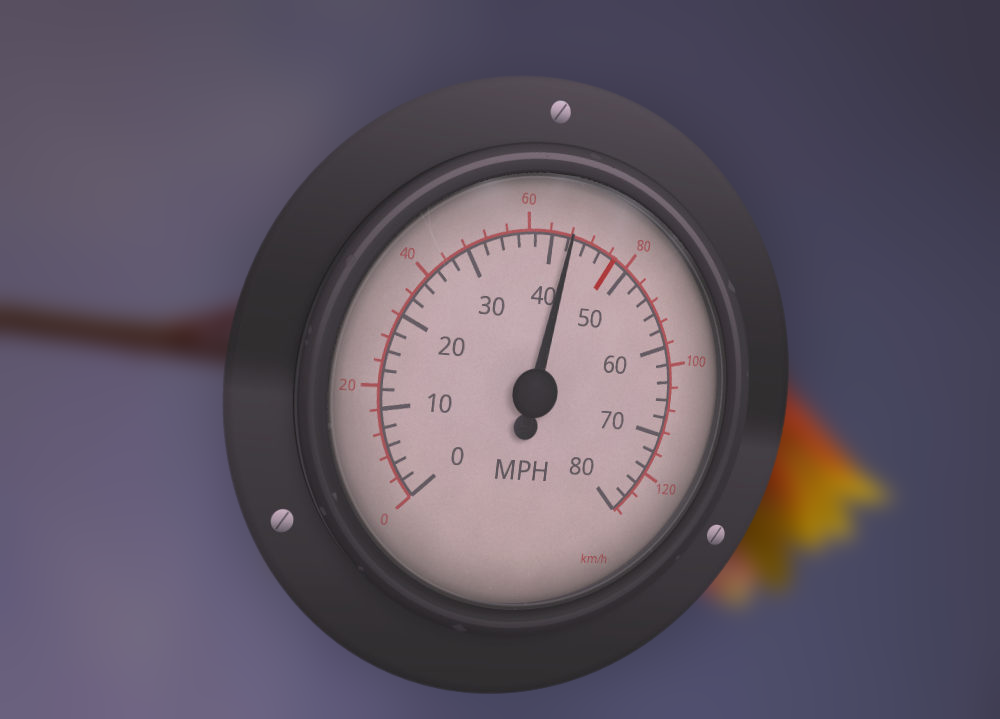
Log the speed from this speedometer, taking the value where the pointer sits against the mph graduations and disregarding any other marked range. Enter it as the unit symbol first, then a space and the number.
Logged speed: mph 42
